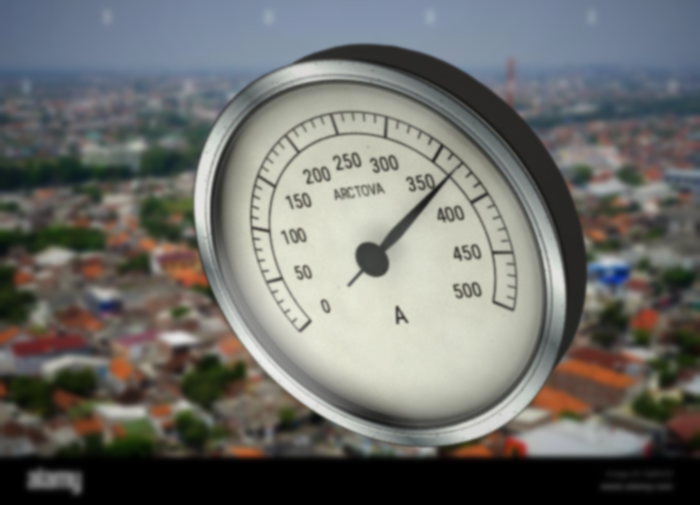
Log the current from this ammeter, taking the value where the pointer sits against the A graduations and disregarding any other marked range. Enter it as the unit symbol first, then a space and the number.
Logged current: A 370
